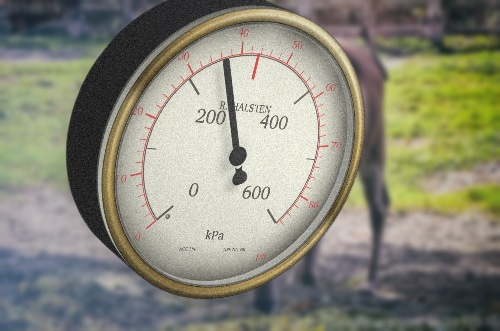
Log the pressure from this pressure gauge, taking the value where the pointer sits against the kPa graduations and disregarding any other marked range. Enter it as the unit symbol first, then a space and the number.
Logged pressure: kPa 250
